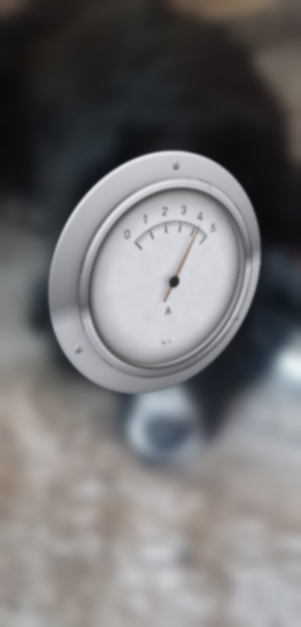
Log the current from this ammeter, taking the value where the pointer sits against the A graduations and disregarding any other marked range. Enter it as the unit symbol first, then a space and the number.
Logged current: A 4
